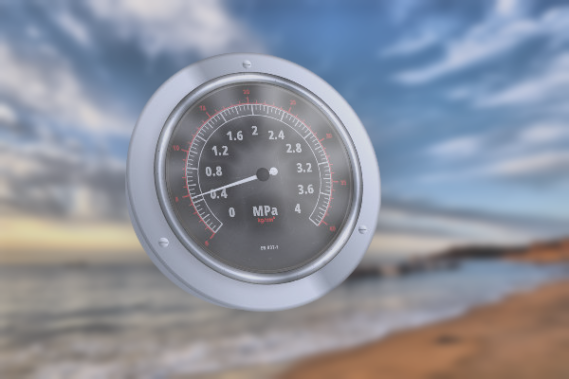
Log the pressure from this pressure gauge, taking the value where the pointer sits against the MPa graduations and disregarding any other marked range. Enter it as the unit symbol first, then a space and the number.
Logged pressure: MPa 0.45
